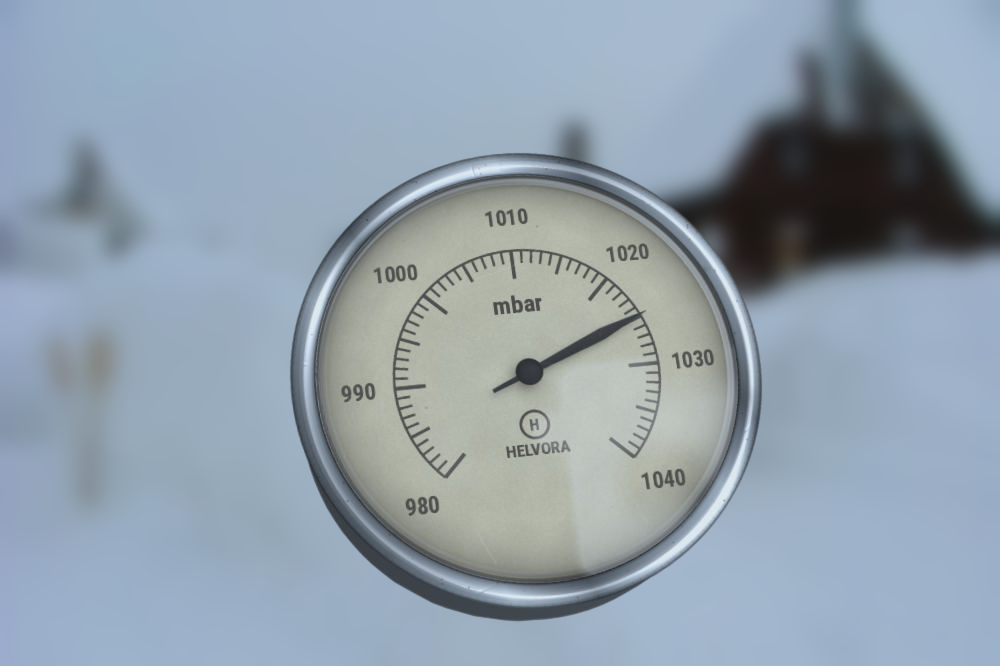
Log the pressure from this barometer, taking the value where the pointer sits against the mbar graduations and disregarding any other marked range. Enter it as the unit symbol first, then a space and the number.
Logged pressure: mbar 1025
